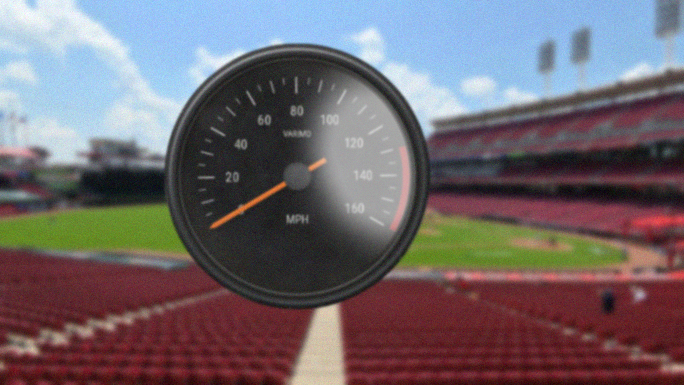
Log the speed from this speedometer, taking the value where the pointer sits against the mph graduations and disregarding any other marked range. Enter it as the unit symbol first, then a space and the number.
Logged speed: mph 0
